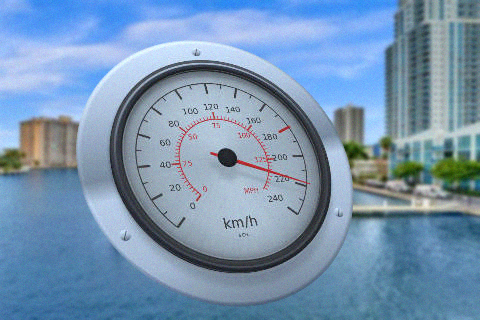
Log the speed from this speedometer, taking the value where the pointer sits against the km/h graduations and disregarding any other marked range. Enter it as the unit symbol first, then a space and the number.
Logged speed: km/h 220
